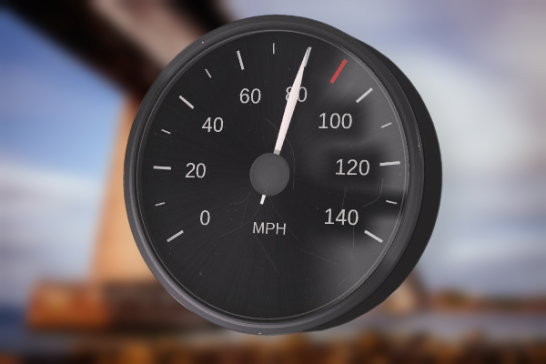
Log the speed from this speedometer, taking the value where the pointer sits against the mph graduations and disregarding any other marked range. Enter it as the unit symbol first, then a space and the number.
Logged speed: mph 80
